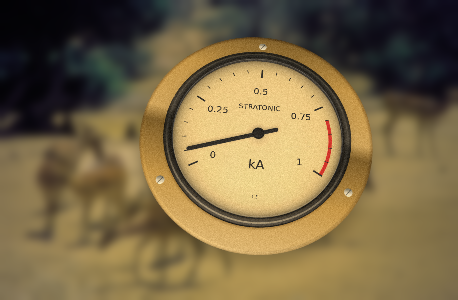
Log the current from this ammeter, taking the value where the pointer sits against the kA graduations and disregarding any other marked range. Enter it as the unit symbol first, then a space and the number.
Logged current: kA 0.05
